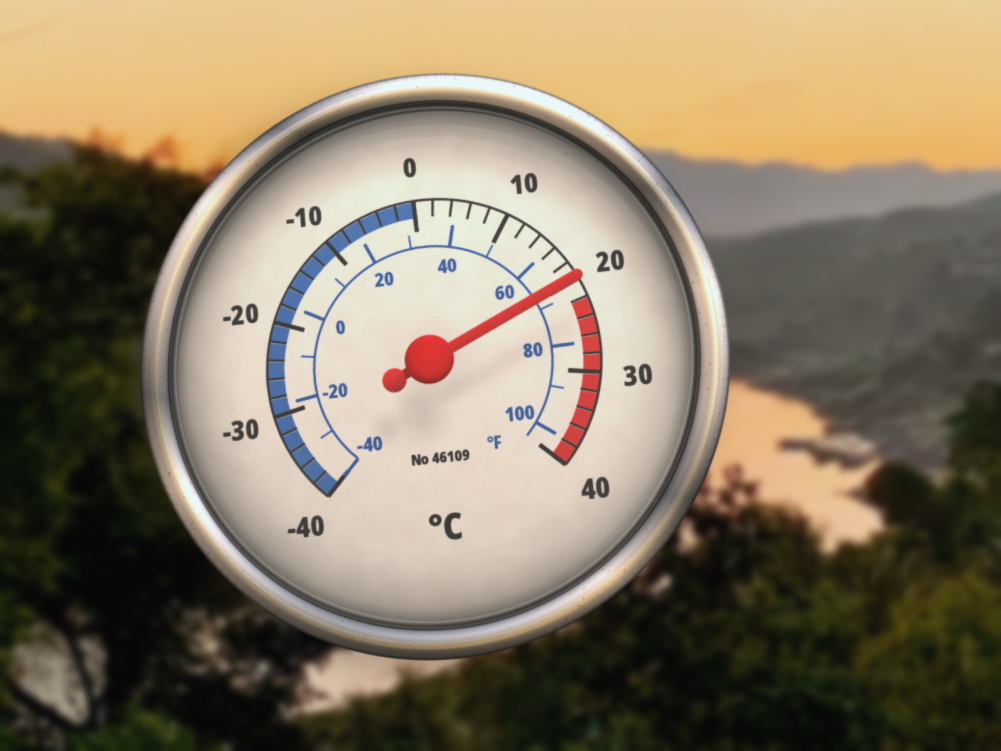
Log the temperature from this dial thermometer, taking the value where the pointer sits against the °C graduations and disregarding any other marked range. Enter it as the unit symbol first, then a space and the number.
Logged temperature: °C 20
